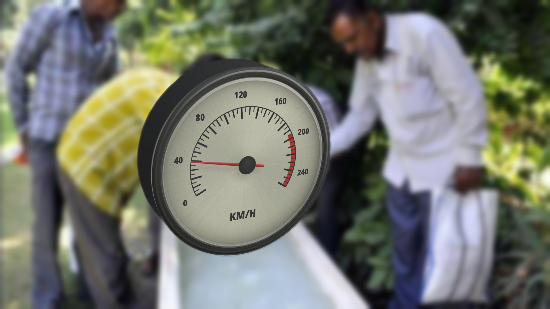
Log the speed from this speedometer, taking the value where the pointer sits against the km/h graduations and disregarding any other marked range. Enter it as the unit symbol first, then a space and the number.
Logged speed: km/h 40
